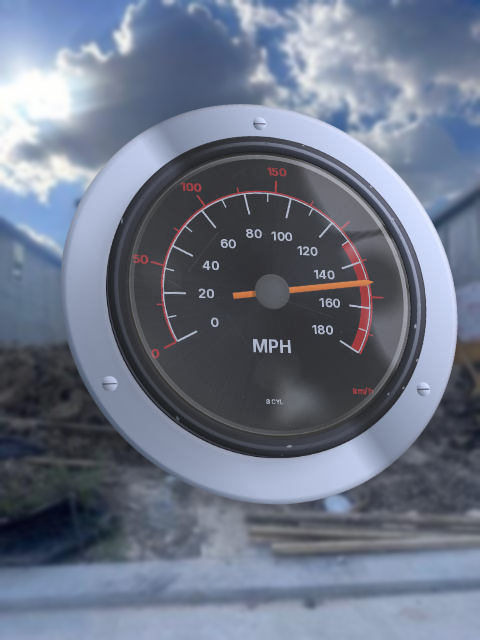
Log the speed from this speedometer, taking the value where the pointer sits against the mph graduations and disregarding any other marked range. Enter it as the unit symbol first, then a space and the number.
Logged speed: mph 150
